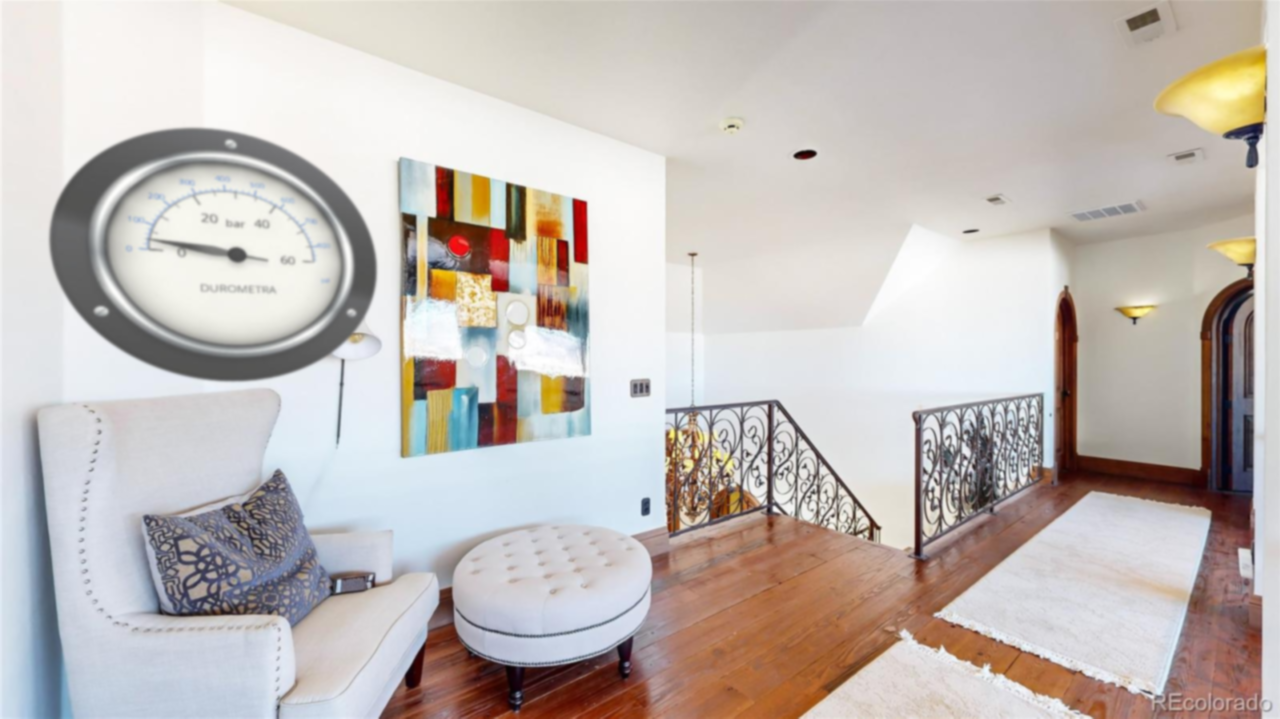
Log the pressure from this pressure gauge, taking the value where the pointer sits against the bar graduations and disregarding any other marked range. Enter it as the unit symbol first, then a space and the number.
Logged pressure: bar 2.5
